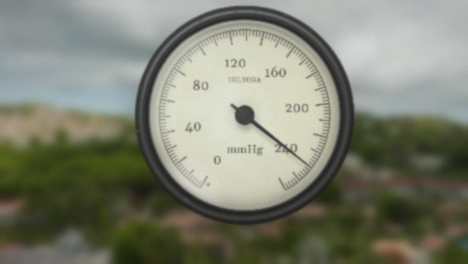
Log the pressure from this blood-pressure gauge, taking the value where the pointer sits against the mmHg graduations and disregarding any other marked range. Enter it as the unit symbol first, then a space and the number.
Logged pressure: mmHg 240
